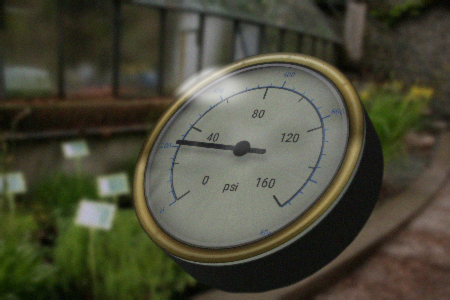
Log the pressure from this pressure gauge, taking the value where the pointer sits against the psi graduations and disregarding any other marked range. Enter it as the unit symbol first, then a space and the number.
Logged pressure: psi 30
